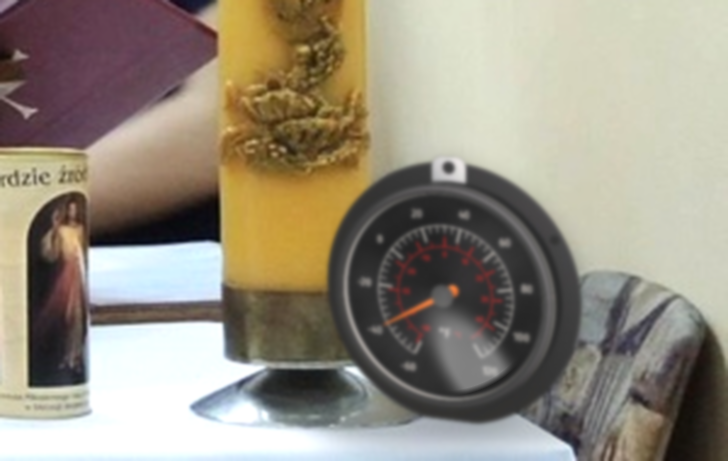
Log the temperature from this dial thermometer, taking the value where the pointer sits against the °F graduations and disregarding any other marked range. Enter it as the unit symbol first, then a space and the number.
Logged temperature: °F -40
